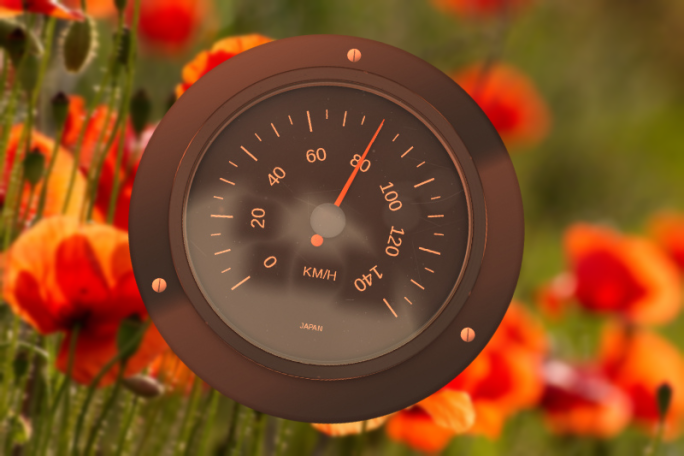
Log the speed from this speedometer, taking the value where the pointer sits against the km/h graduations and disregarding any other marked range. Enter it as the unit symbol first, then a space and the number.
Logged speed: km/h 80
